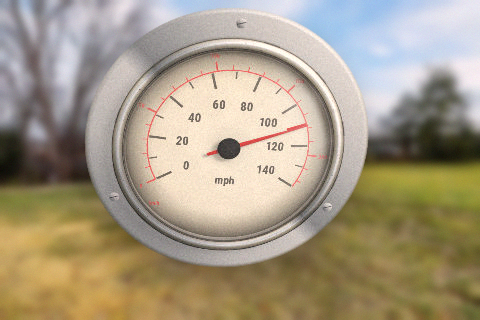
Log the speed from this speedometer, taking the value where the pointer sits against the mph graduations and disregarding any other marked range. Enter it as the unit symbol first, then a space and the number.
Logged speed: mph 110
